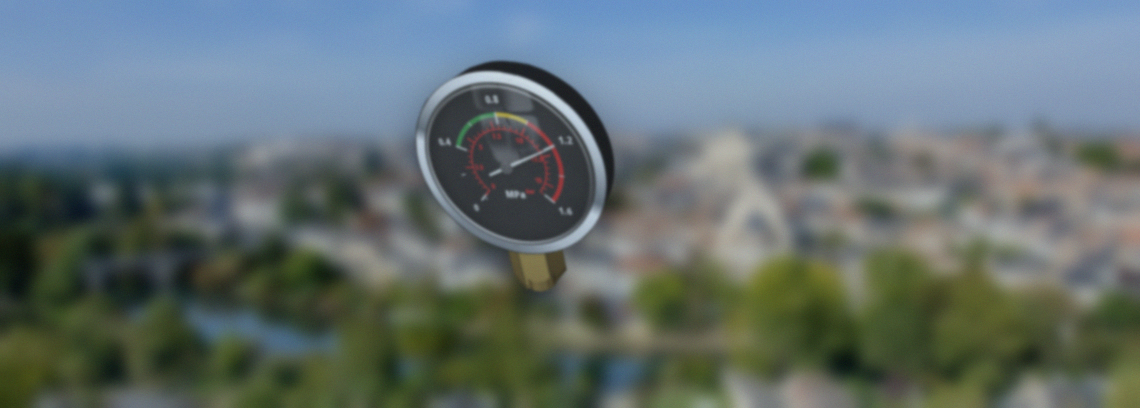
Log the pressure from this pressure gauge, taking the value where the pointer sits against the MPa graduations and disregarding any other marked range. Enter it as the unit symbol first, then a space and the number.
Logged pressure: MPa 1.2
